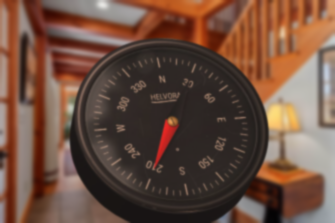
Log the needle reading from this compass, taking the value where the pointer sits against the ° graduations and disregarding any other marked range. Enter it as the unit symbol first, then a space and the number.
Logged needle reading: ° 210
